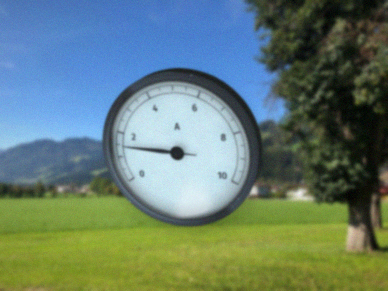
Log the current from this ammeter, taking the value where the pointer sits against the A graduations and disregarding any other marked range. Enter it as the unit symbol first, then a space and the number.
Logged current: A 1.5
